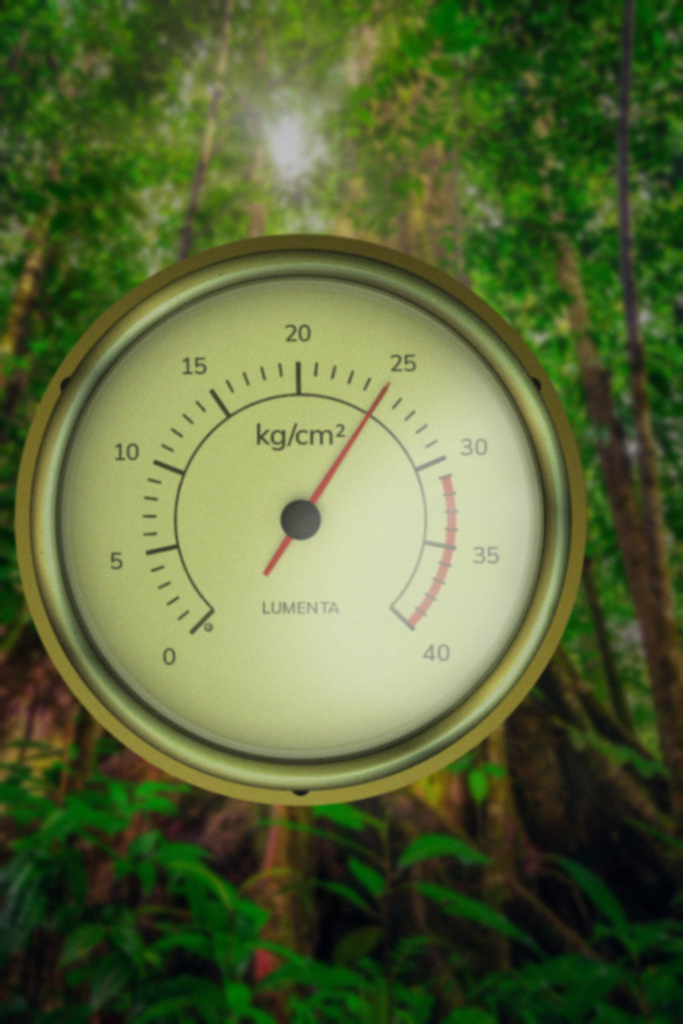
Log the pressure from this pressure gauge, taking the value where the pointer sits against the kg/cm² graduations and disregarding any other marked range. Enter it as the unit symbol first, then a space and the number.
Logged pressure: kg/cm² 25
